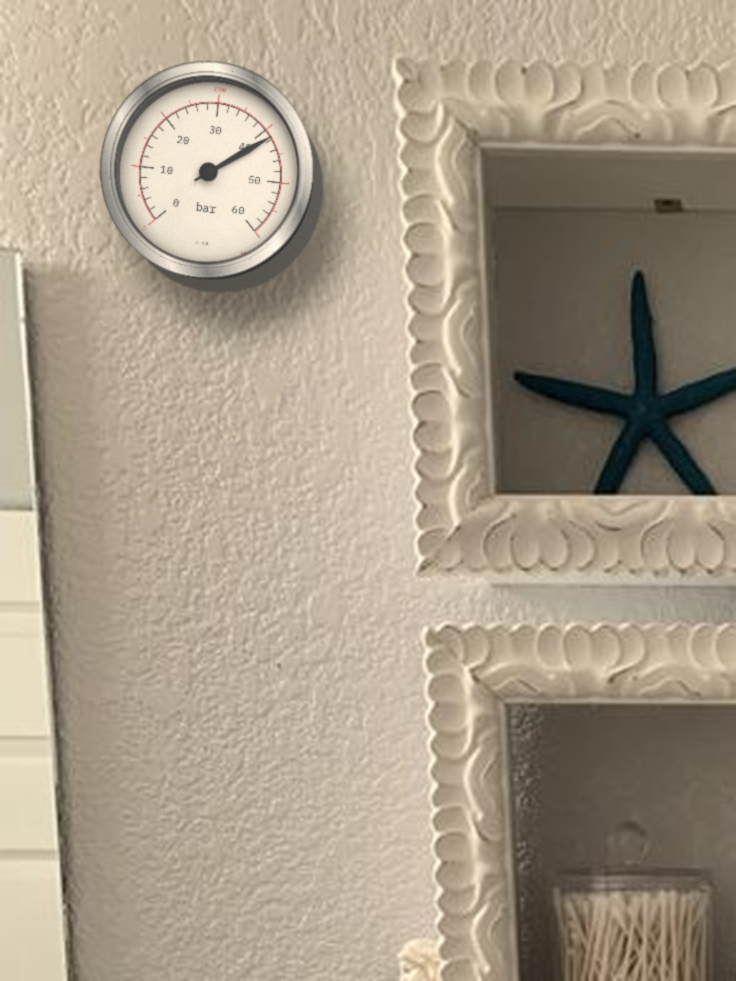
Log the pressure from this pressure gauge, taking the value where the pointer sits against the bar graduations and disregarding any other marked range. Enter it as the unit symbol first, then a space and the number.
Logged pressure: bar 42
